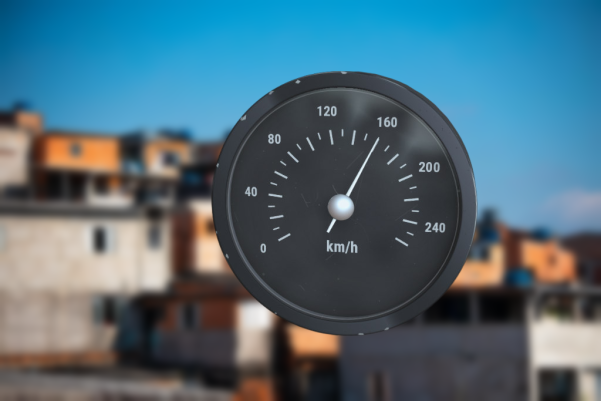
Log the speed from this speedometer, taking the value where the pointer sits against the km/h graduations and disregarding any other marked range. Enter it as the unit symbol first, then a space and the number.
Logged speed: km/h 160
